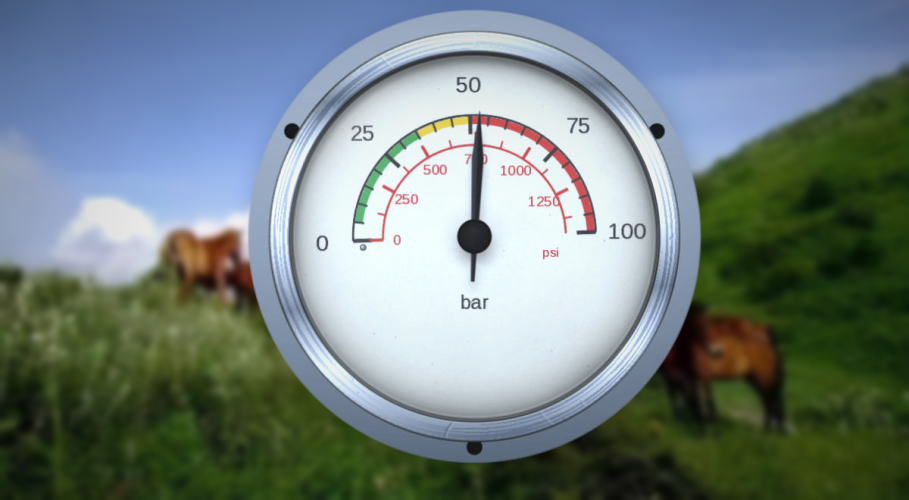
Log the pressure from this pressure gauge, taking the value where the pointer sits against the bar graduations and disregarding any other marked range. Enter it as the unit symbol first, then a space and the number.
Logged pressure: bar 52.5
